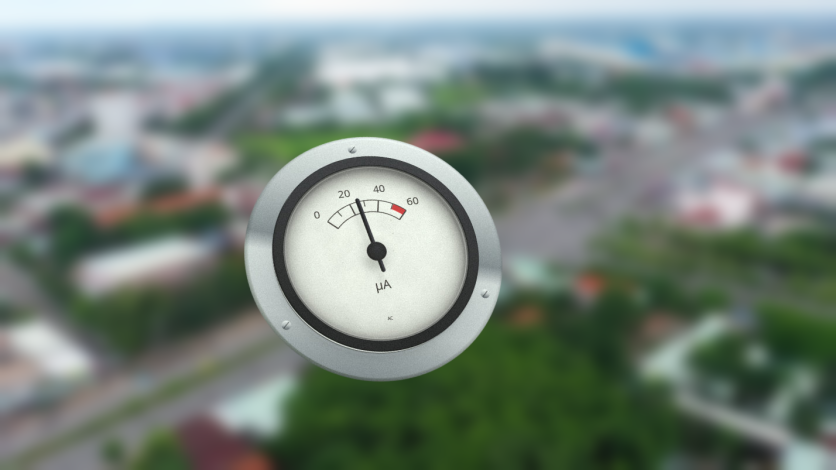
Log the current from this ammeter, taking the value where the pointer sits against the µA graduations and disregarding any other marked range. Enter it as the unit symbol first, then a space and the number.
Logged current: µA 25
